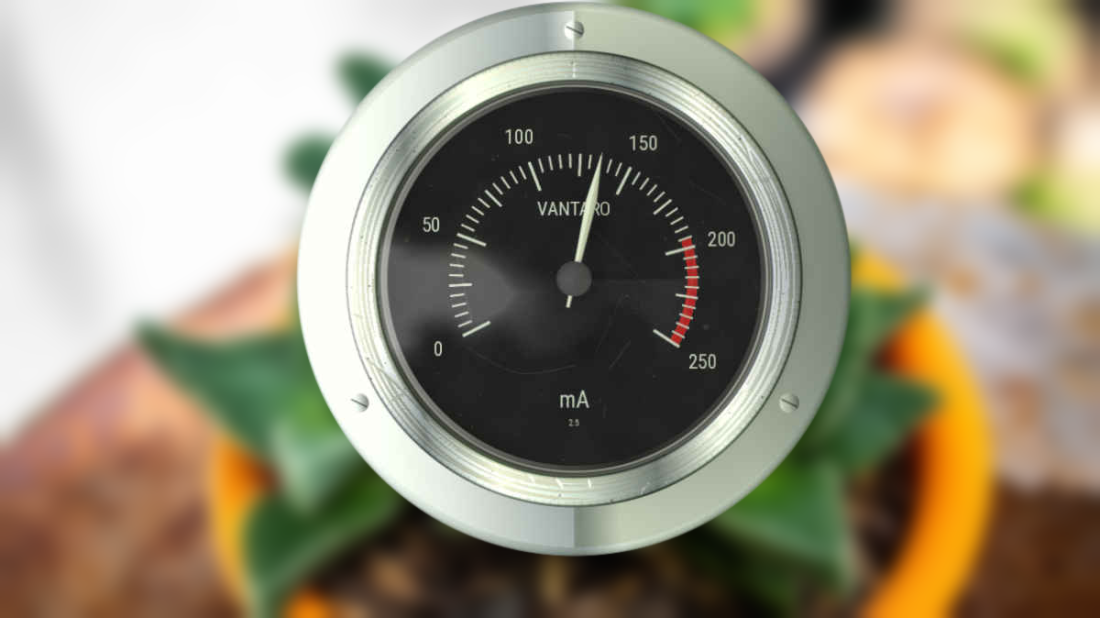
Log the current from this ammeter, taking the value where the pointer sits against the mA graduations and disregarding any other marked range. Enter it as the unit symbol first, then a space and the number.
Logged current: mA 135
